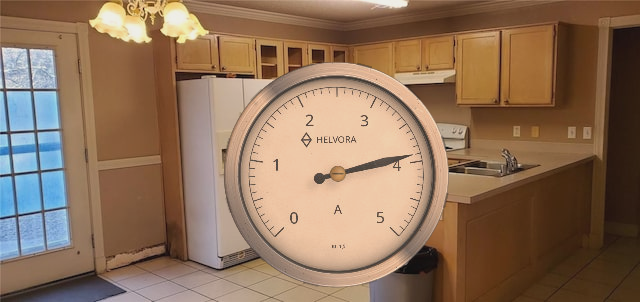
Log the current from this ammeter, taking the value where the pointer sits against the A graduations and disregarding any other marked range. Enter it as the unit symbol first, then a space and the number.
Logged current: A 3.9
